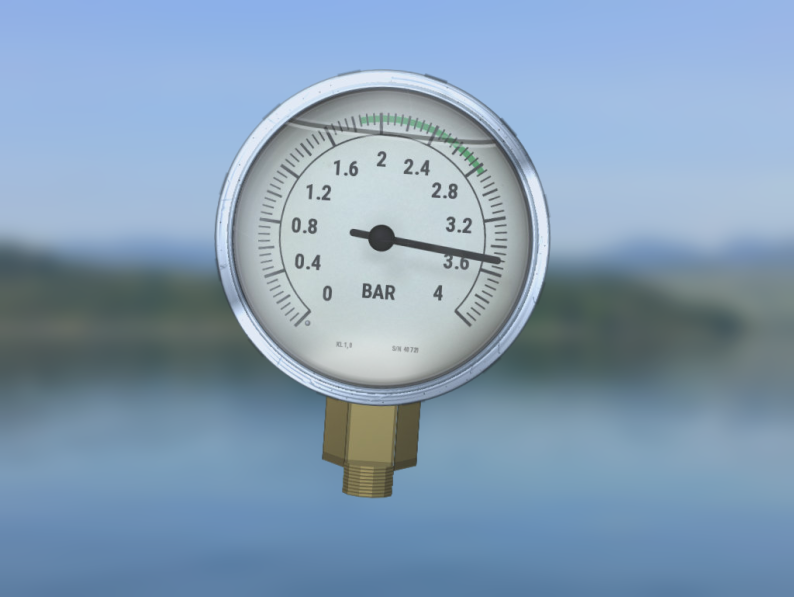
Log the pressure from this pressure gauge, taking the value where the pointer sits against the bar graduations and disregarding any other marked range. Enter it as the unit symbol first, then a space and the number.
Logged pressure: bar 3.5
